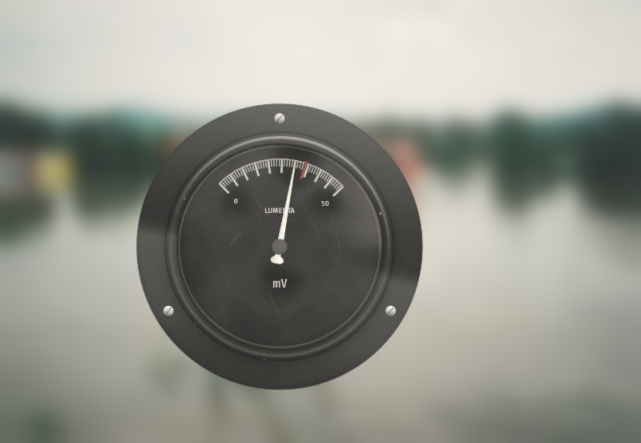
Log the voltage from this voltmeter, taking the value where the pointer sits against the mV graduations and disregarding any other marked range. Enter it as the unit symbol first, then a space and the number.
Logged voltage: mV 30
